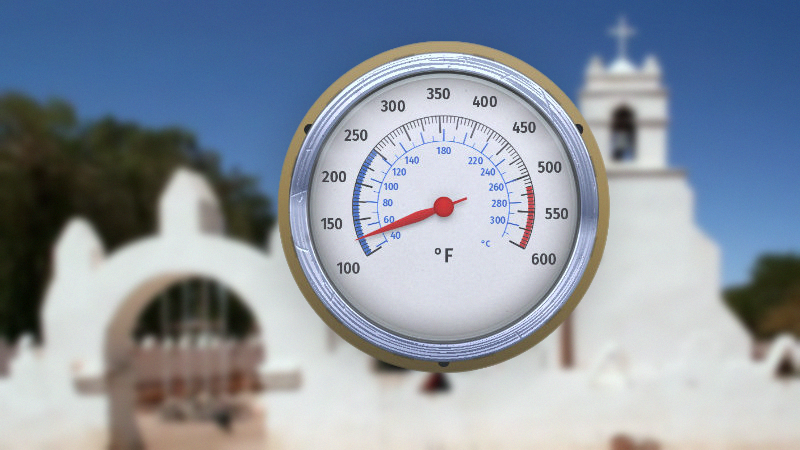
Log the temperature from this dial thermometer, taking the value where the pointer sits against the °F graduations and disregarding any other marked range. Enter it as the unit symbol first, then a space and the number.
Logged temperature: °F 125
